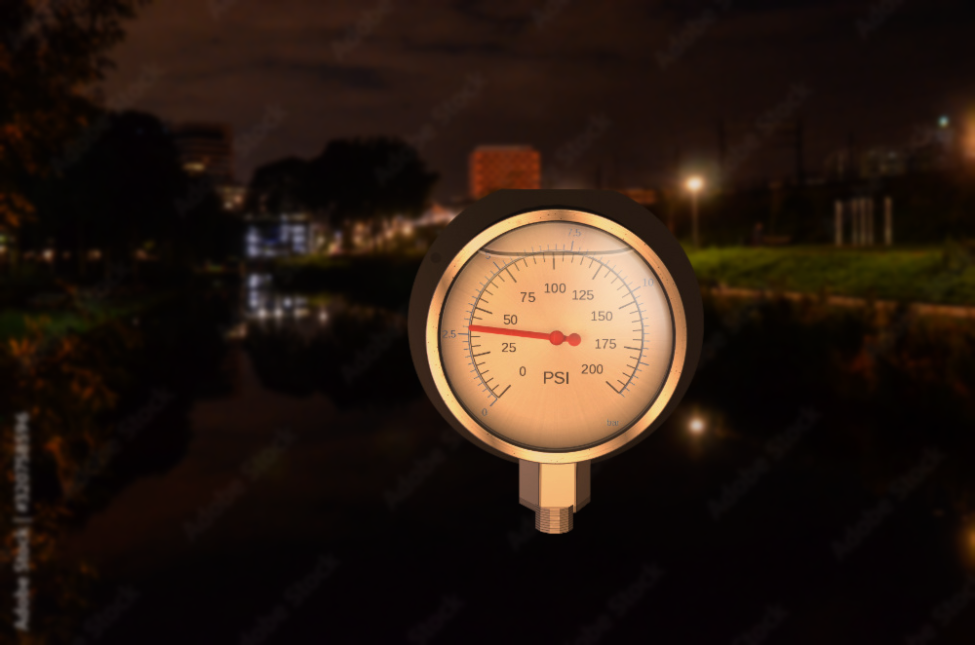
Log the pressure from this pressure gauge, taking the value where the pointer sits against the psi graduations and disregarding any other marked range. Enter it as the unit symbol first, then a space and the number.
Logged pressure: psi 40
